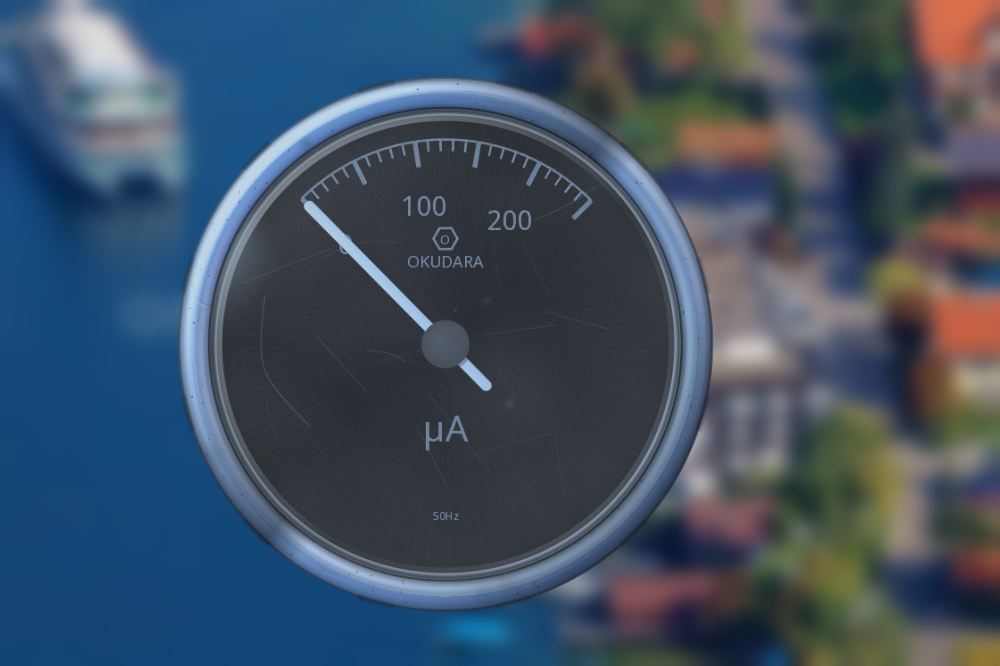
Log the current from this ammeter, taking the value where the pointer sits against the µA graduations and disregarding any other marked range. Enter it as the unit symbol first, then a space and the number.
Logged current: µA 0
